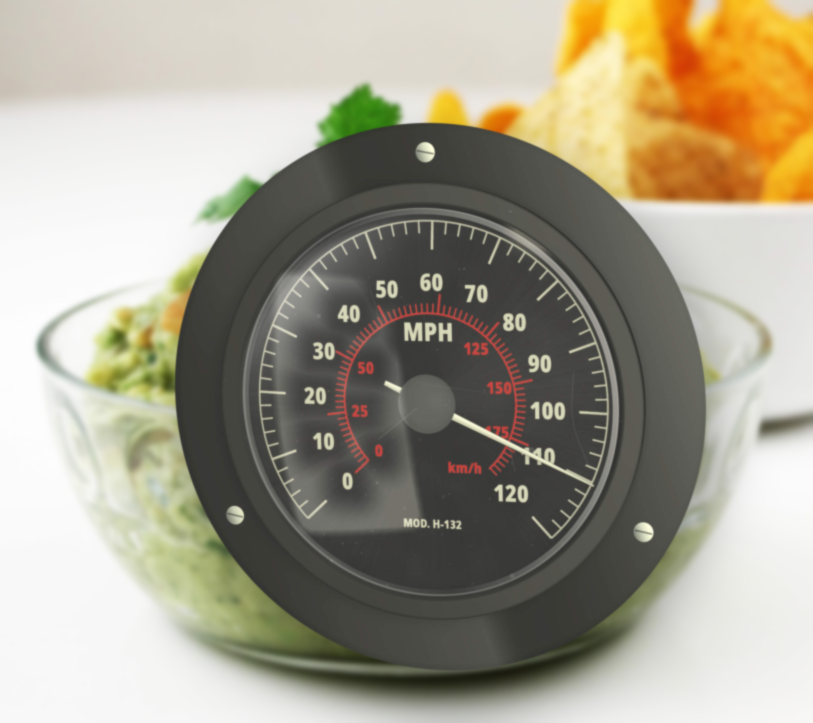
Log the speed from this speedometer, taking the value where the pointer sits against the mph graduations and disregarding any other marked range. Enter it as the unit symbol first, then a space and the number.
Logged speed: mph 110
